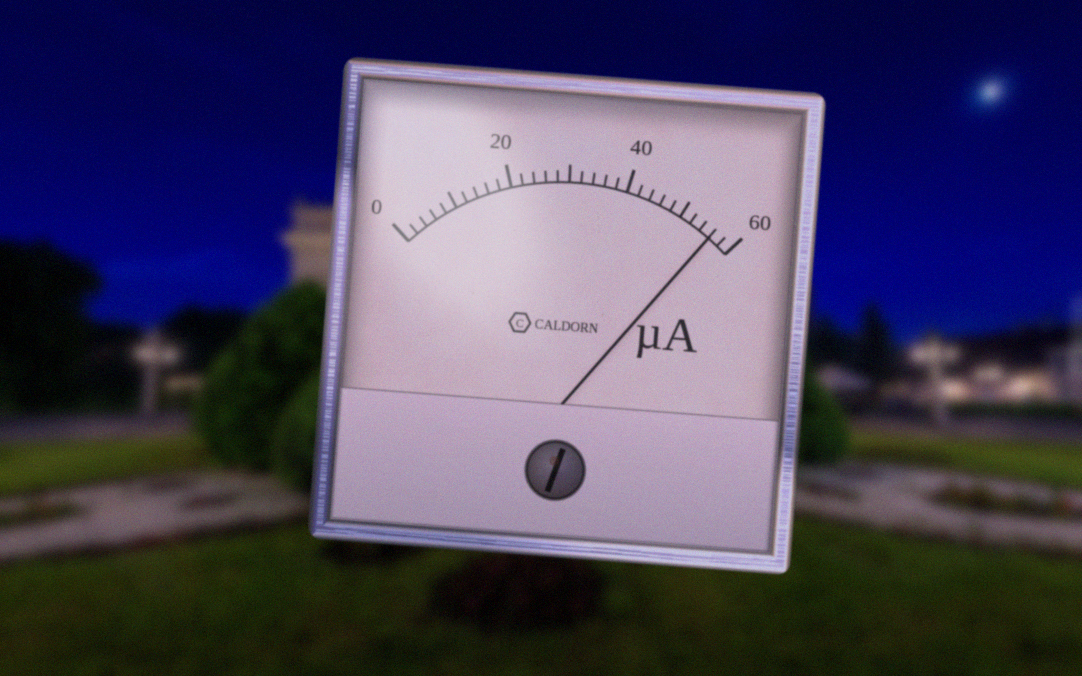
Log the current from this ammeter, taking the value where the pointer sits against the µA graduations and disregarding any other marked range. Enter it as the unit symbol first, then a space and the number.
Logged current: µA 56
